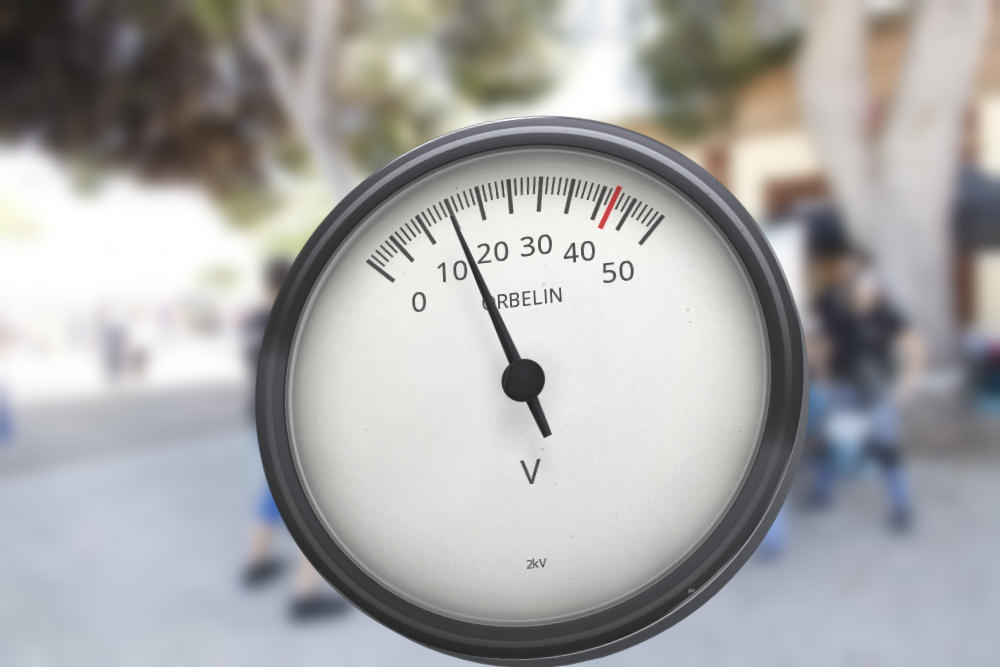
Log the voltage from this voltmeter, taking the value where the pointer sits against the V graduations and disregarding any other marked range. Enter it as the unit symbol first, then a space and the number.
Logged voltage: V 15
